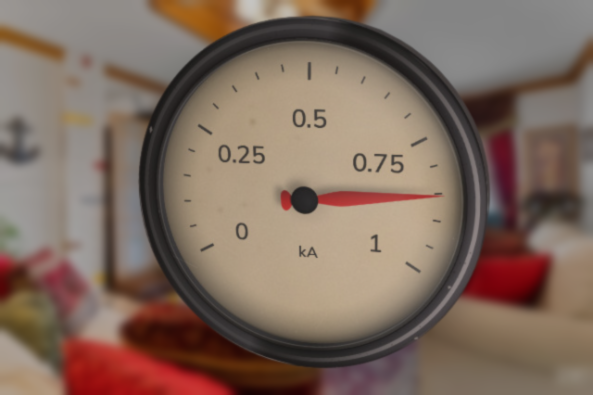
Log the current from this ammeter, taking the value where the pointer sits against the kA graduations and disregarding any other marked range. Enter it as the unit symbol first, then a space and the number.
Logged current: kA 0.85
